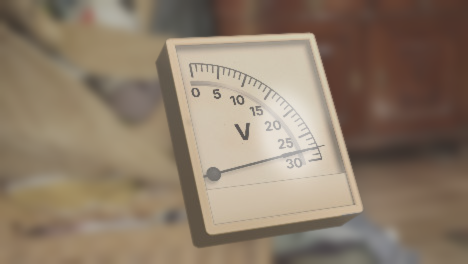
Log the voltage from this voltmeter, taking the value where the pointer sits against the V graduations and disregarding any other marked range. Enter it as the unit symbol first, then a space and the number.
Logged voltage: V 28
